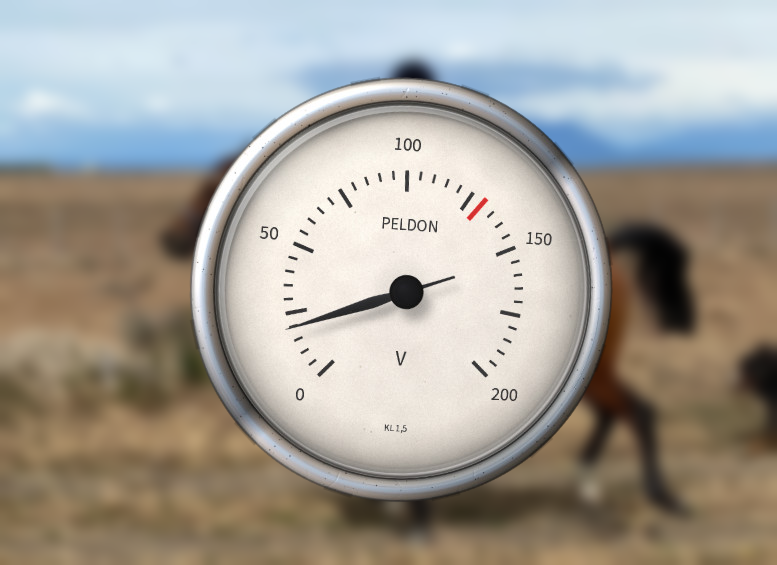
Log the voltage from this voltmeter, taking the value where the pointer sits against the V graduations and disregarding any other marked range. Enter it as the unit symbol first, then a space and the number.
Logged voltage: V 20
